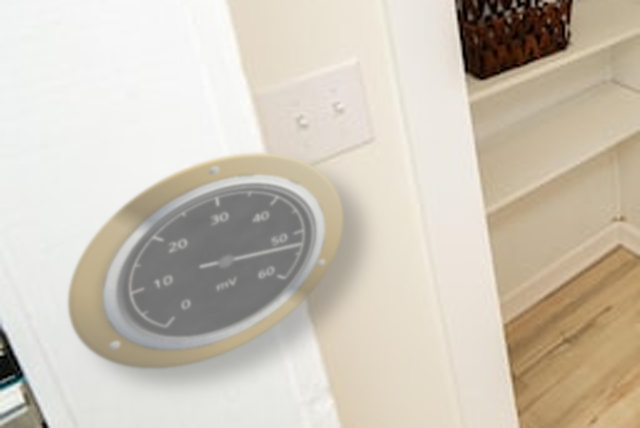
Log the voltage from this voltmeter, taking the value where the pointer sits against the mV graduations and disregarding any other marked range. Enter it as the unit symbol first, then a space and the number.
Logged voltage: mV 52.5
